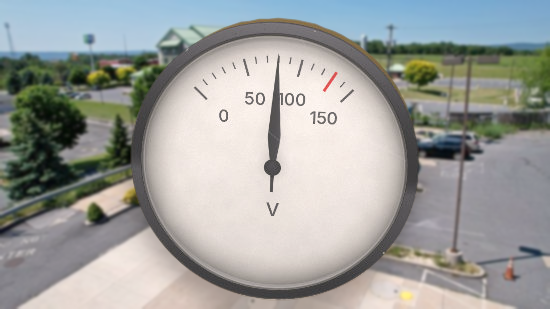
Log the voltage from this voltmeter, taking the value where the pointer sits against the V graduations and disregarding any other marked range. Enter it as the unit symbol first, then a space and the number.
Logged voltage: V 80
